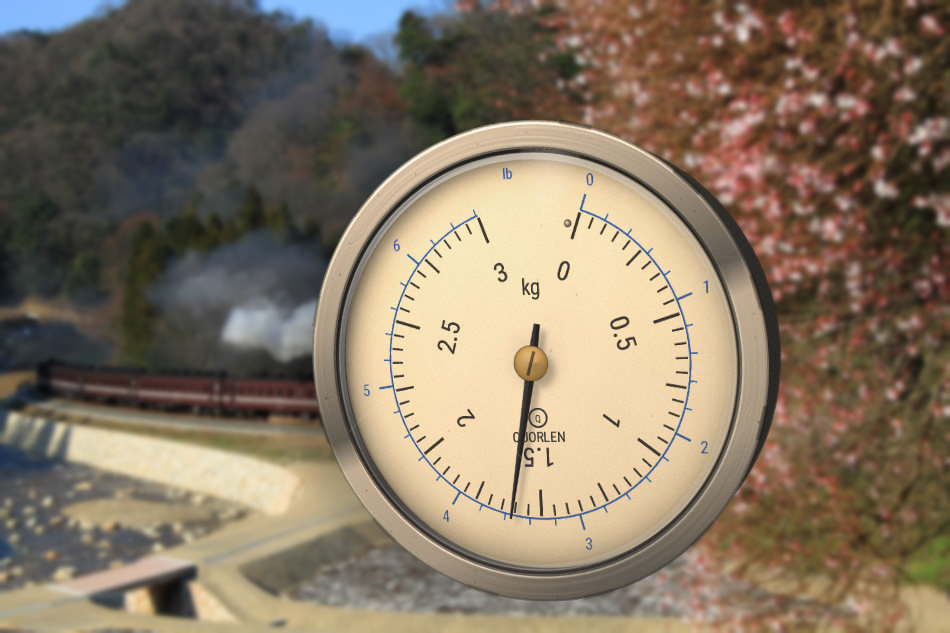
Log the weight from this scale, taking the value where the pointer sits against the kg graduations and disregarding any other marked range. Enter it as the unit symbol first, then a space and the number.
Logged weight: kg 1.6
